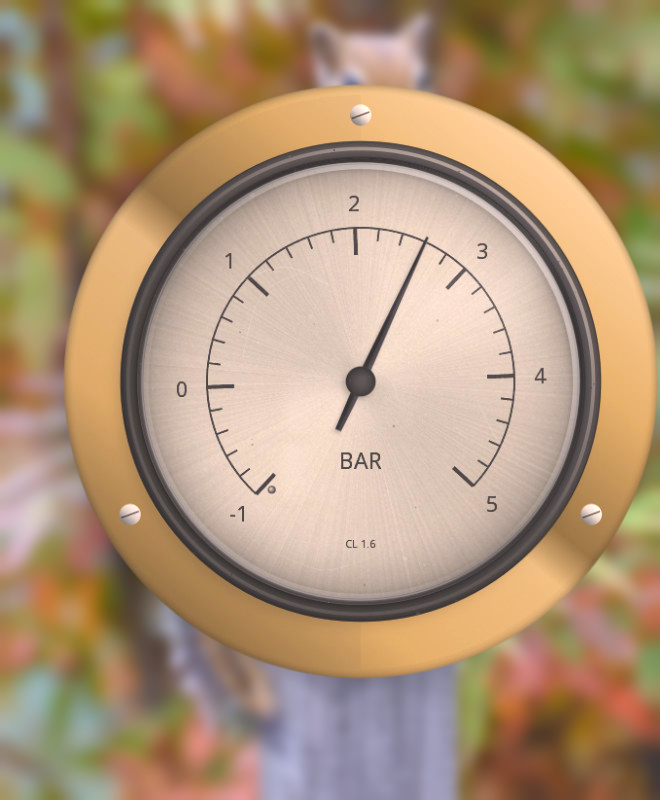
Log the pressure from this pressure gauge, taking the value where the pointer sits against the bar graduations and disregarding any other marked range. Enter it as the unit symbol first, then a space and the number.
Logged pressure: bar 2.6
